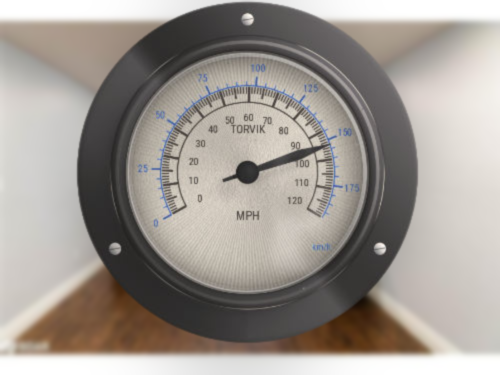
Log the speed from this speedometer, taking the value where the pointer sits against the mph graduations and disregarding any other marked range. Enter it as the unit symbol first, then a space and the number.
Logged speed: mph 95
